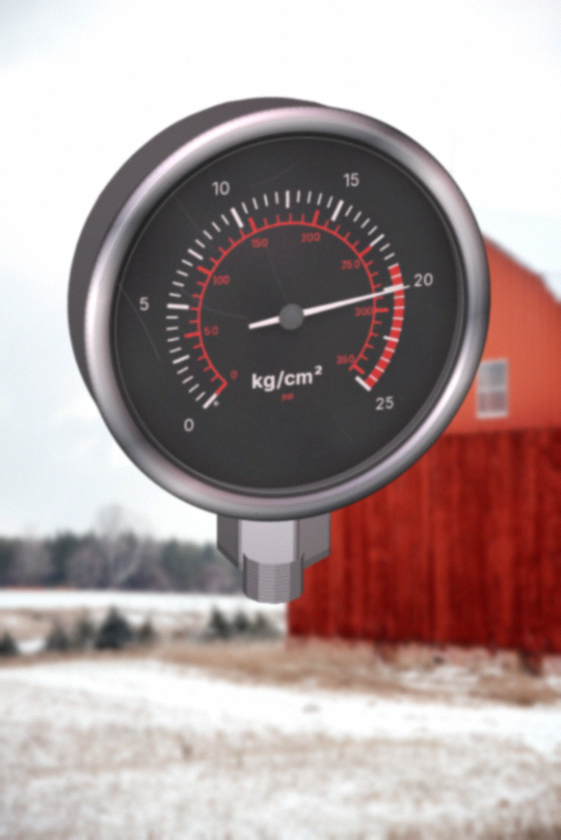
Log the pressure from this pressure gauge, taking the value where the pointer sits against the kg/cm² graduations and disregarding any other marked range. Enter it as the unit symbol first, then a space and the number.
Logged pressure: kg/cm² 20
